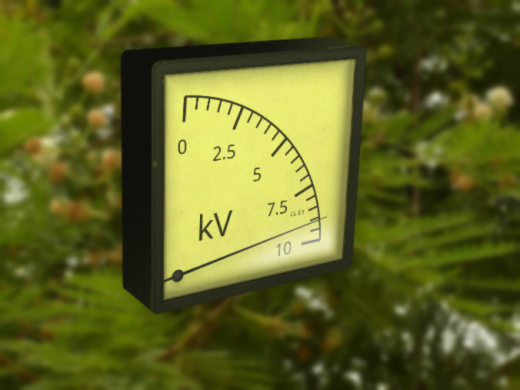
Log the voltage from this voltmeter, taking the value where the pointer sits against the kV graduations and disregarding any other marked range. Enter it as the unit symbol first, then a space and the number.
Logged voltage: kV 9
